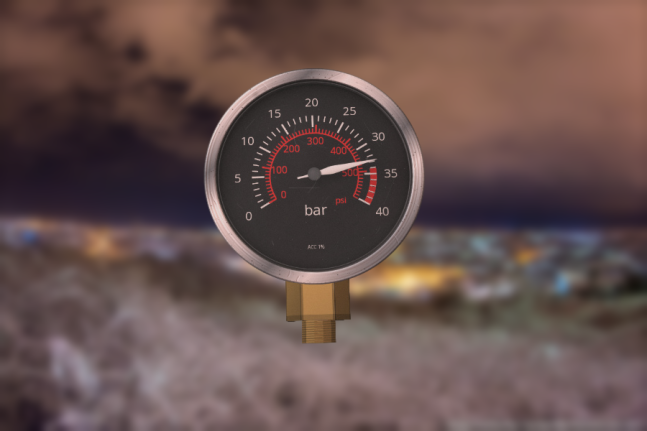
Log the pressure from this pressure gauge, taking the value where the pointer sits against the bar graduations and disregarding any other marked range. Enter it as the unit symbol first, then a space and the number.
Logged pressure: bar 33
